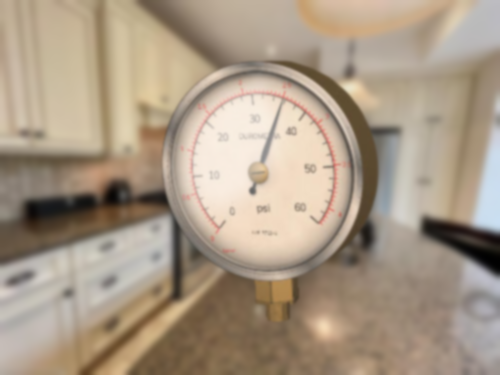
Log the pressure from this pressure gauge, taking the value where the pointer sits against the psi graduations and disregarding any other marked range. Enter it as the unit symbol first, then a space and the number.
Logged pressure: psi 36
